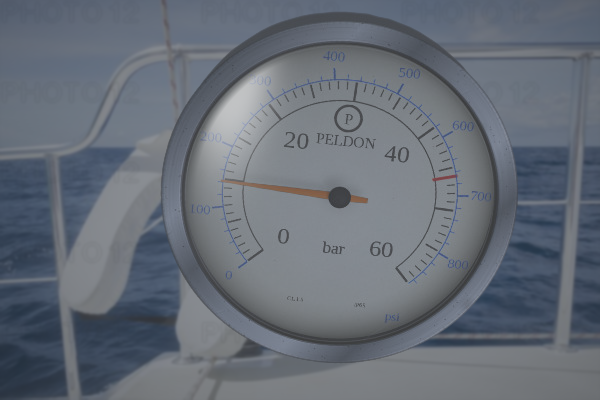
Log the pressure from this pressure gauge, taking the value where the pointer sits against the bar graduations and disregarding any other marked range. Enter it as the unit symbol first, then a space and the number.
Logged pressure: bar 10
